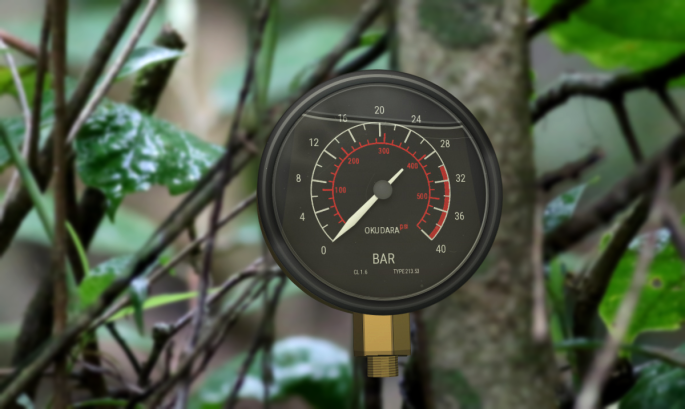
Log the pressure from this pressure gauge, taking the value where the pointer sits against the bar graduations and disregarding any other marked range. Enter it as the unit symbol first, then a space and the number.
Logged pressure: bar 0
